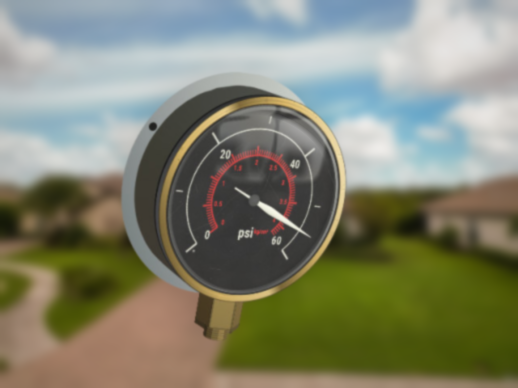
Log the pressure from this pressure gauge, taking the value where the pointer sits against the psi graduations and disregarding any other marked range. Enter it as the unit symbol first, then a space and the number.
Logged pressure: psi 55
